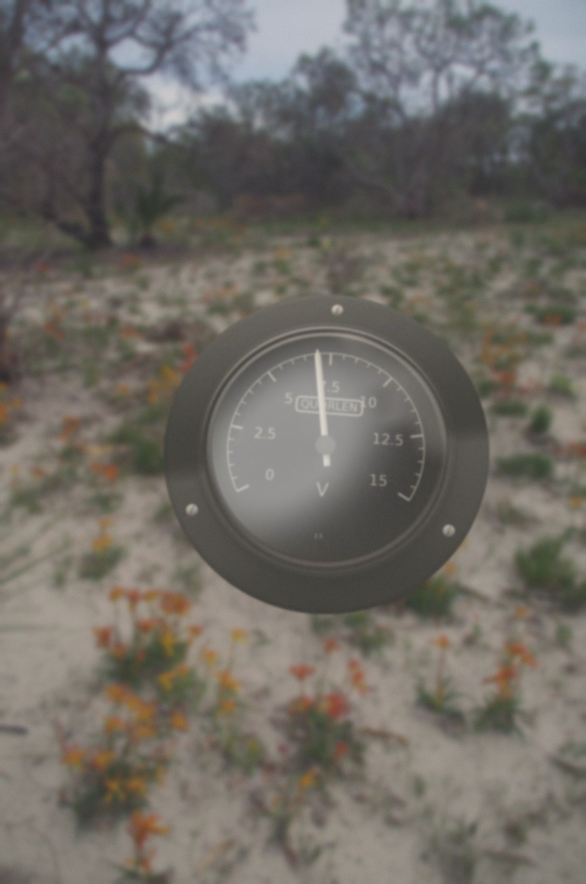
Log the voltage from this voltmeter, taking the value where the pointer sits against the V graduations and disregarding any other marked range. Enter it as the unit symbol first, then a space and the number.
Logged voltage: V 7
